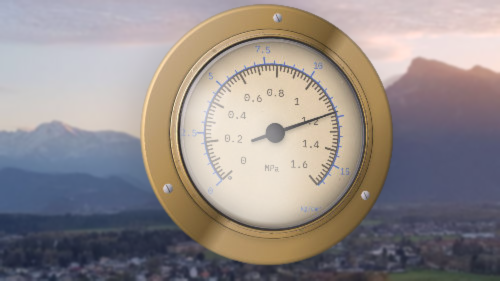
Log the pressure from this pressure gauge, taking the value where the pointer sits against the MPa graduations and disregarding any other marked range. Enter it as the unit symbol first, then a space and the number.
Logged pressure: MPa 1.2
